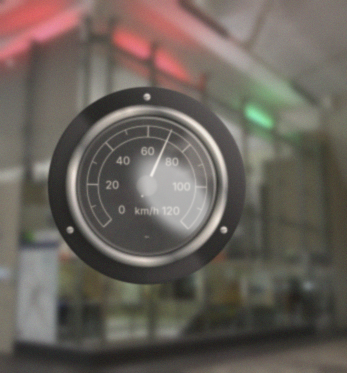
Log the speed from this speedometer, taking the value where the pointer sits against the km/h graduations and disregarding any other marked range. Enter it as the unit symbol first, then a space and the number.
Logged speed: km/h 70
